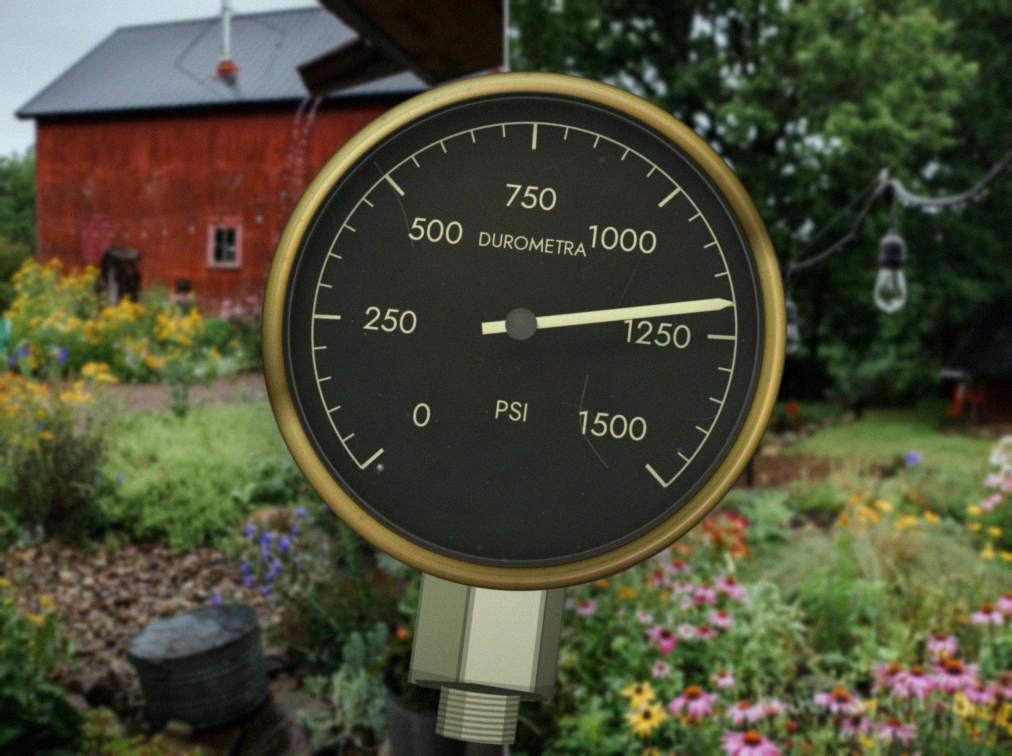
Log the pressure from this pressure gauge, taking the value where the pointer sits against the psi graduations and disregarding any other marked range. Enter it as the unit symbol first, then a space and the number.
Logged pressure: psi 1200
